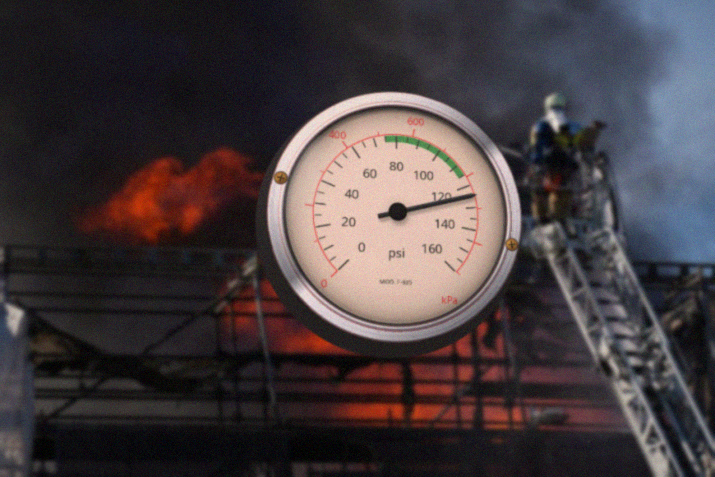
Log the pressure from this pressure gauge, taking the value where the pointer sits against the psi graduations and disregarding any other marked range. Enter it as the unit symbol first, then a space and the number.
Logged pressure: psi 125
